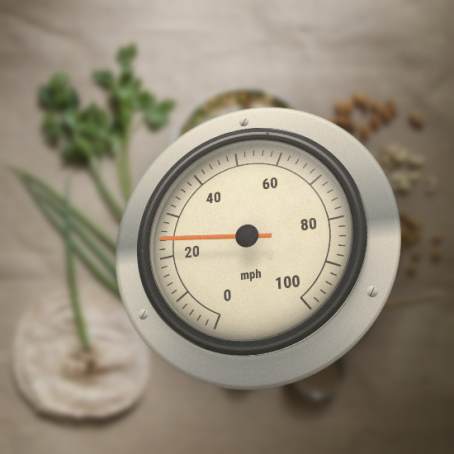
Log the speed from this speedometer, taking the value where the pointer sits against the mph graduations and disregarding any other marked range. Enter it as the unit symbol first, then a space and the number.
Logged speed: mph 24
